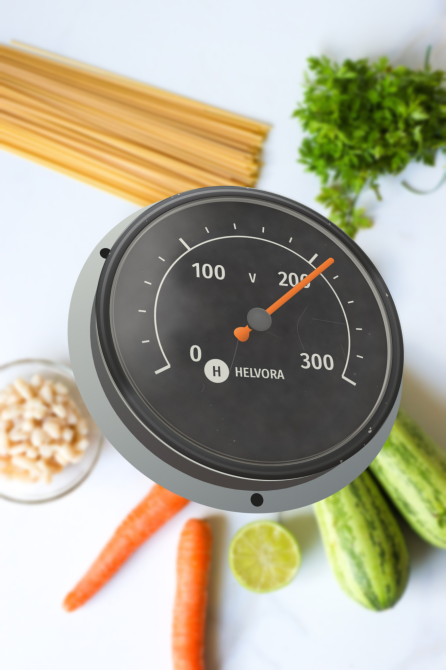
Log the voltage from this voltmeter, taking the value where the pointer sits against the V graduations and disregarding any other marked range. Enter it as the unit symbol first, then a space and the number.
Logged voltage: V 210
